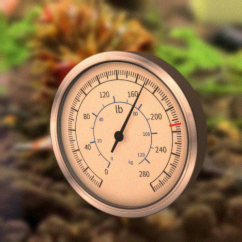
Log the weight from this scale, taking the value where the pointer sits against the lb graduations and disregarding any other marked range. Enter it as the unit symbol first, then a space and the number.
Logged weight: lb 170
